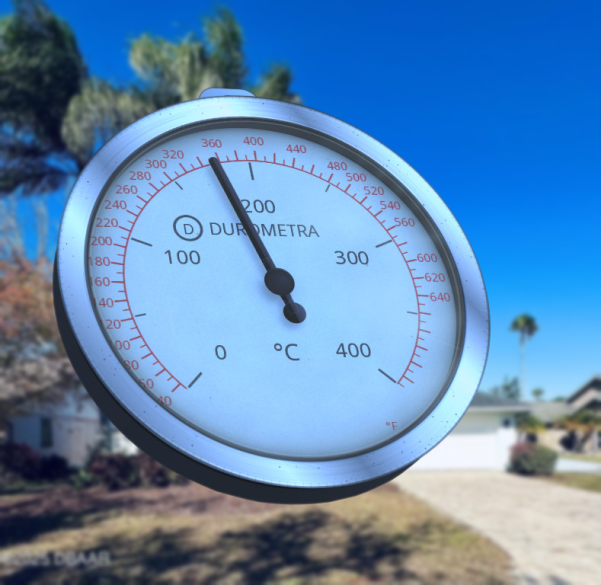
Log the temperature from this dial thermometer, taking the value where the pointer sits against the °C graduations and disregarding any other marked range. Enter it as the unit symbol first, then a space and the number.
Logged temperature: °C 175
